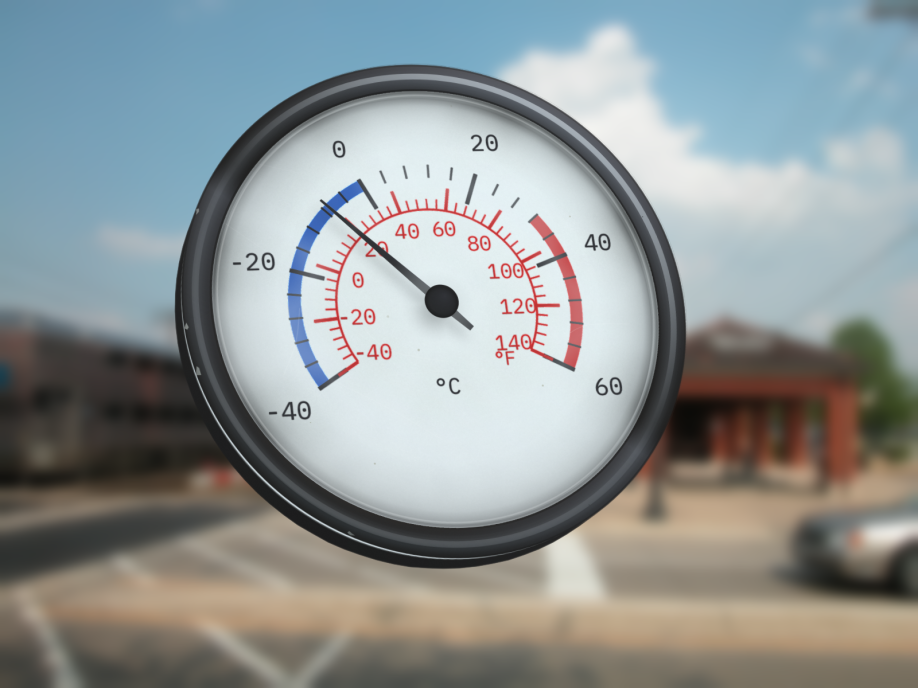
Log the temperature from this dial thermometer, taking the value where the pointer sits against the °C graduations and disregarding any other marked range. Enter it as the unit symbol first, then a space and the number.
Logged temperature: °C -8
